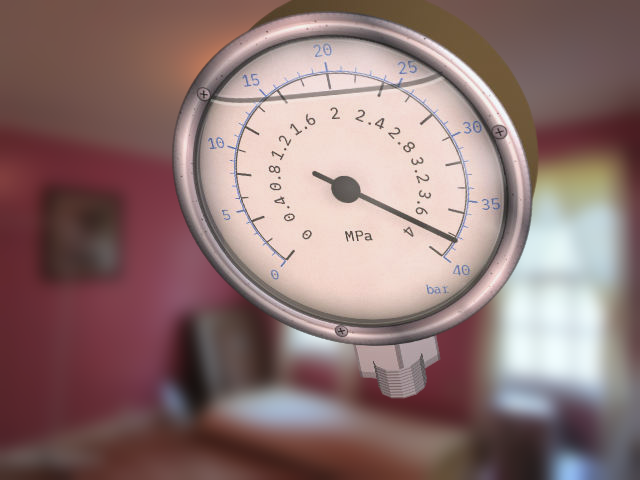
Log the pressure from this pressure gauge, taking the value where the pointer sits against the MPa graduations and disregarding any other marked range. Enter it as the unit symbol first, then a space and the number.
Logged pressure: MPa 3.8
